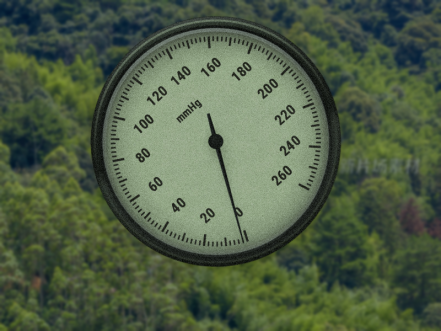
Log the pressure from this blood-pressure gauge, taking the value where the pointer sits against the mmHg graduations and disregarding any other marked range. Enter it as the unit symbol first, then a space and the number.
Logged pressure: mmHg 2
